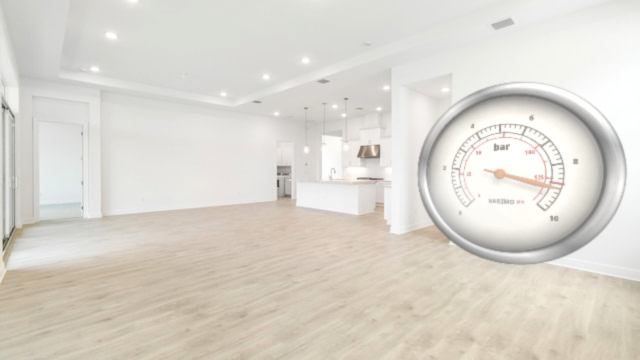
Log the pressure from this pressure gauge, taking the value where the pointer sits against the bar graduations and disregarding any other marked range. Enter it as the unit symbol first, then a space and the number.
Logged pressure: bar 9
